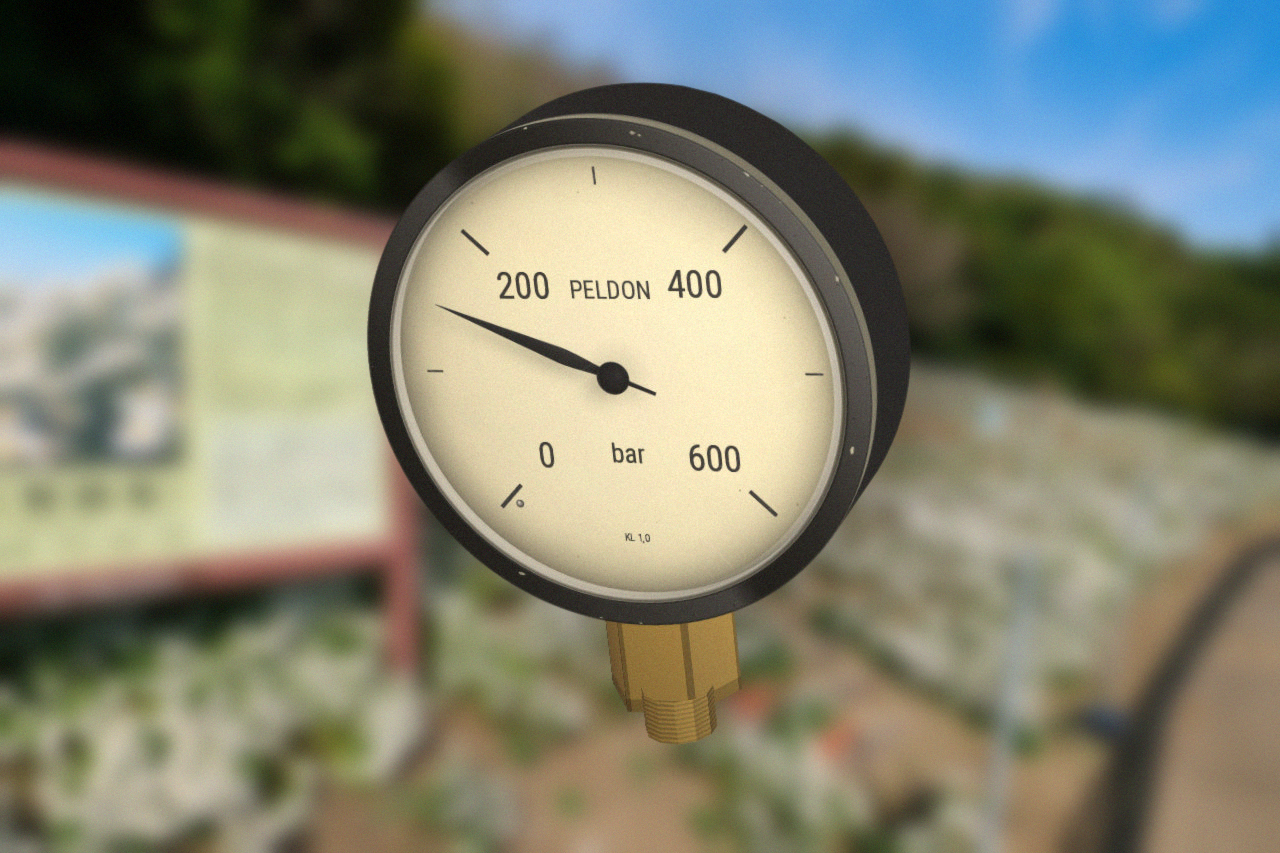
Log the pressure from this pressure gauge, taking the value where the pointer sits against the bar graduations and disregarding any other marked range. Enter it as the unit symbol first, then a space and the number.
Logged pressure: bar 150
